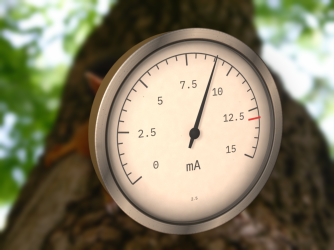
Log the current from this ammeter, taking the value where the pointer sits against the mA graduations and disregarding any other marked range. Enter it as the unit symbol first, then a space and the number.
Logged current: mA 9
